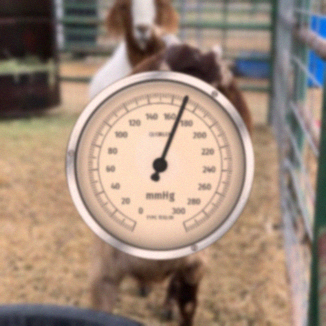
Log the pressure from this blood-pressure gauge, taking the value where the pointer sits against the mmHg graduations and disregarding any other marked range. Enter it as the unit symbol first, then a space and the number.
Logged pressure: mmHg 170
